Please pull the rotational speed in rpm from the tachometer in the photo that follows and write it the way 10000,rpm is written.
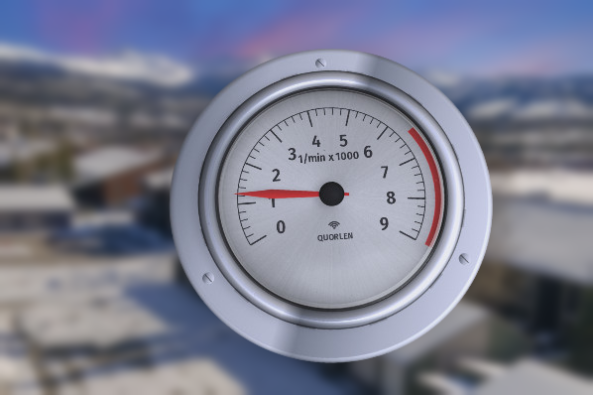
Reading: 1200,rpm
